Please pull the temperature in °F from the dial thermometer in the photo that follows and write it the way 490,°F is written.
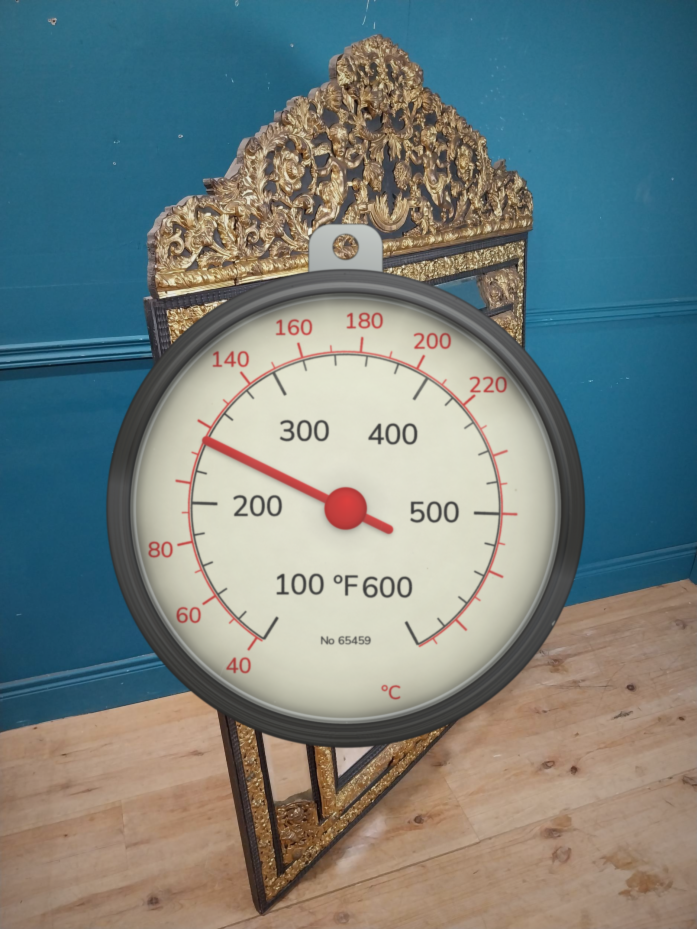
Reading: 240,°F
